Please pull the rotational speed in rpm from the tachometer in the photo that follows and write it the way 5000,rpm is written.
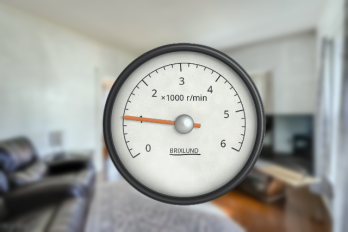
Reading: 1000,rpm
